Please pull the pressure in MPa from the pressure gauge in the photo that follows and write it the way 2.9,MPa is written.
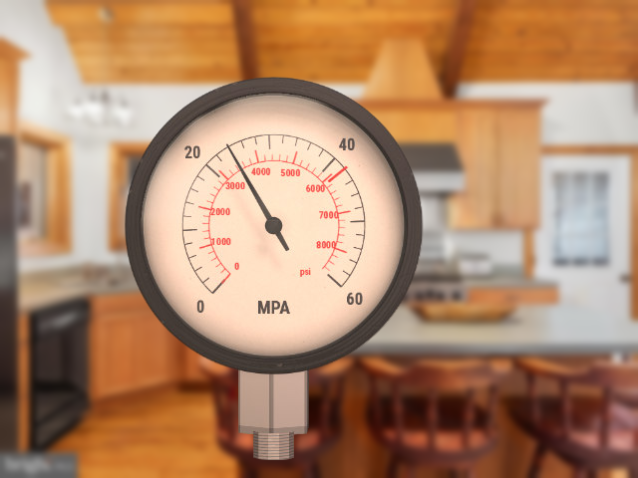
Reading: 24,MPa
